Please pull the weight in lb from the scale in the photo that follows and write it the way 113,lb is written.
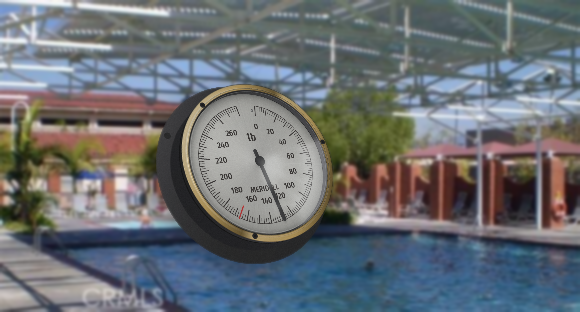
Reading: 130,lb
